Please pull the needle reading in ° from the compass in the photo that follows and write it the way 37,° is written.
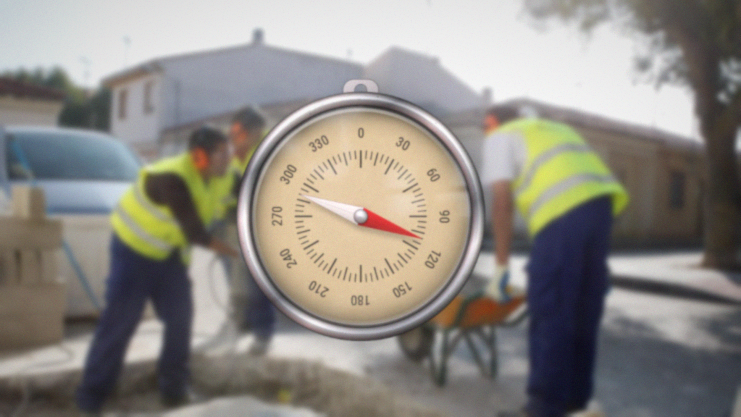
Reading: 110,°
